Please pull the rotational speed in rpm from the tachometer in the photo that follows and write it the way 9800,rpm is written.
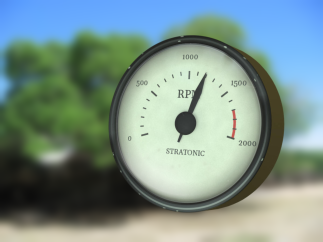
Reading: 1200,rpm
